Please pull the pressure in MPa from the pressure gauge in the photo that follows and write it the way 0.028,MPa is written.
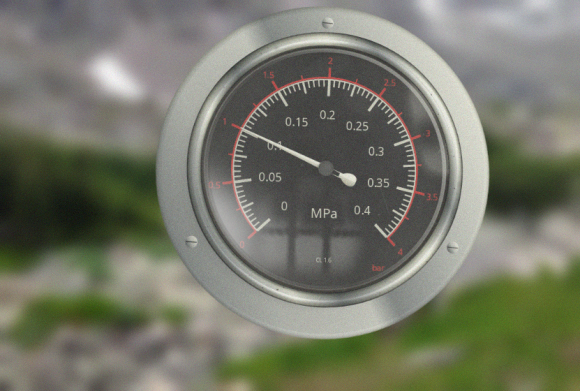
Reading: 0.1,MPa
